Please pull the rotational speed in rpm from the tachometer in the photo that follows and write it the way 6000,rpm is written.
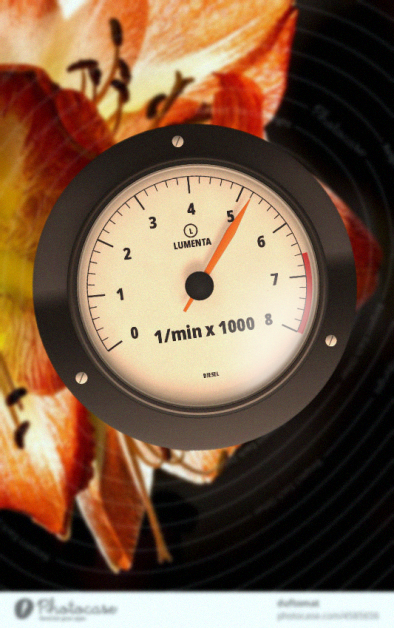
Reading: 5200,rpm
